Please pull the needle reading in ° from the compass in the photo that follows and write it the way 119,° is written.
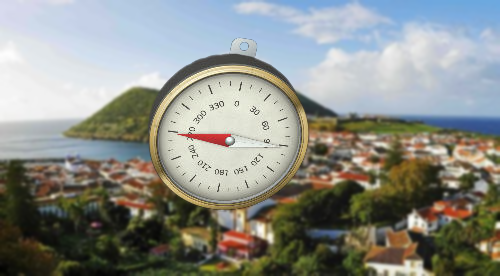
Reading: 270,°
